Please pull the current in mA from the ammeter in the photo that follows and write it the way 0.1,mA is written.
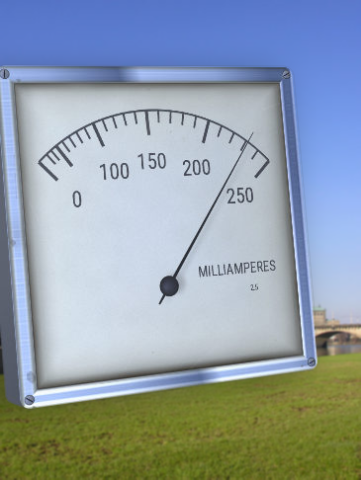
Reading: 230,mA
